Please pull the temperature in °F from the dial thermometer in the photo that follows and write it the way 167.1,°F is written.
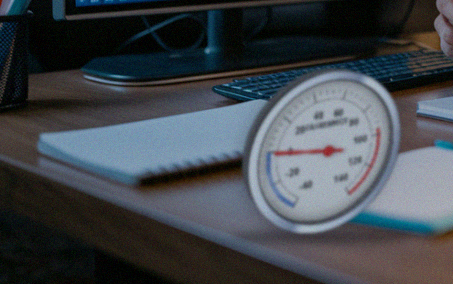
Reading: 0,°F
